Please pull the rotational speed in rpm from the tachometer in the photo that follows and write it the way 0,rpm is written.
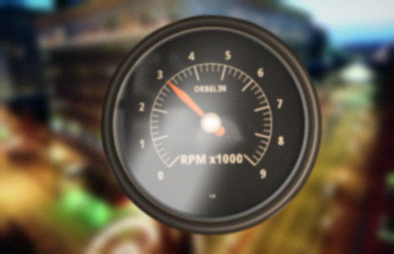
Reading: 3000,rpm
